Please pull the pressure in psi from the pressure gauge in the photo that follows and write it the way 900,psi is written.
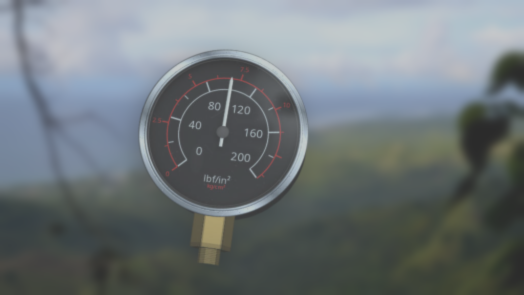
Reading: 100,psi
